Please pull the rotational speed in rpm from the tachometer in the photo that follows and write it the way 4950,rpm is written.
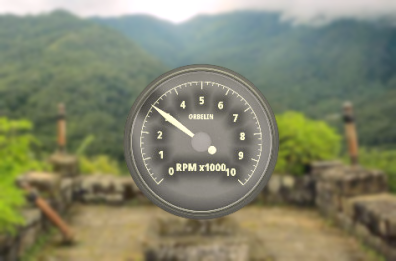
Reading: 3000,rpm
